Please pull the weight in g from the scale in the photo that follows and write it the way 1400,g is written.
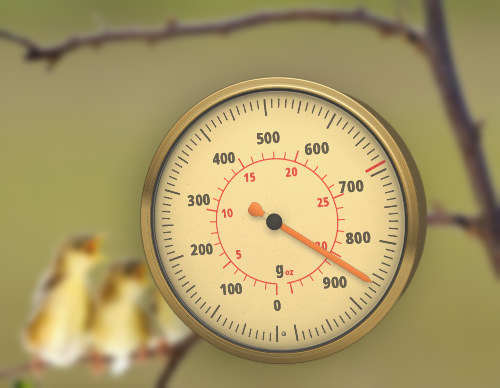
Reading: 860,g
